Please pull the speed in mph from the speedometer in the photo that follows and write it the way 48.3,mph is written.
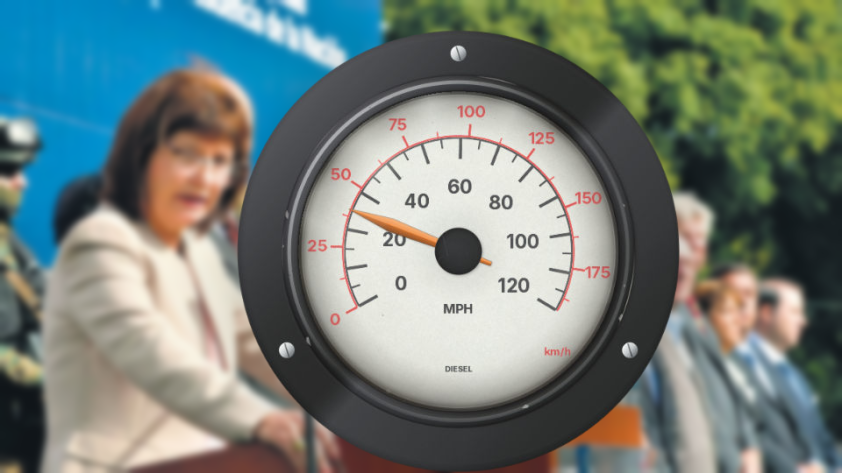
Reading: 25,mph
